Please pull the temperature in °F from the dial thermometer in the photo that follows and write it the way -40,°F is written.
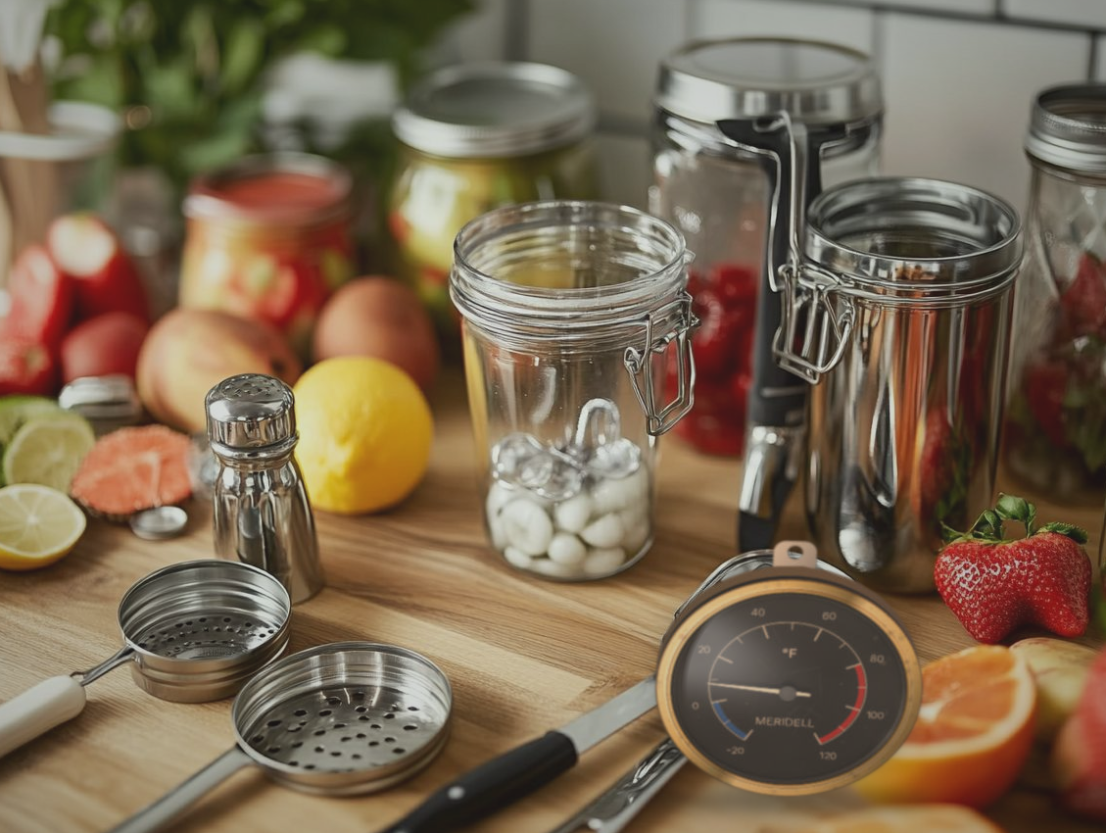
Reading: 10,°F
